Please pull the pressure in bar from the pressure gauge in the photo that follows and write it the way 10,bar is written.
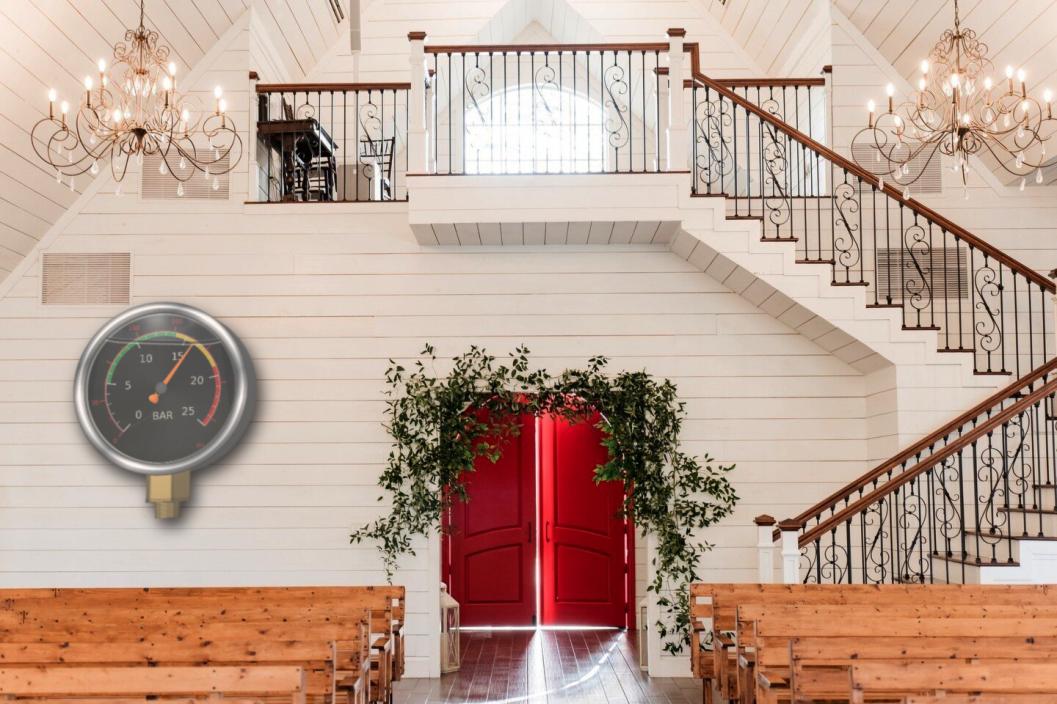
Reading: 16,bar
